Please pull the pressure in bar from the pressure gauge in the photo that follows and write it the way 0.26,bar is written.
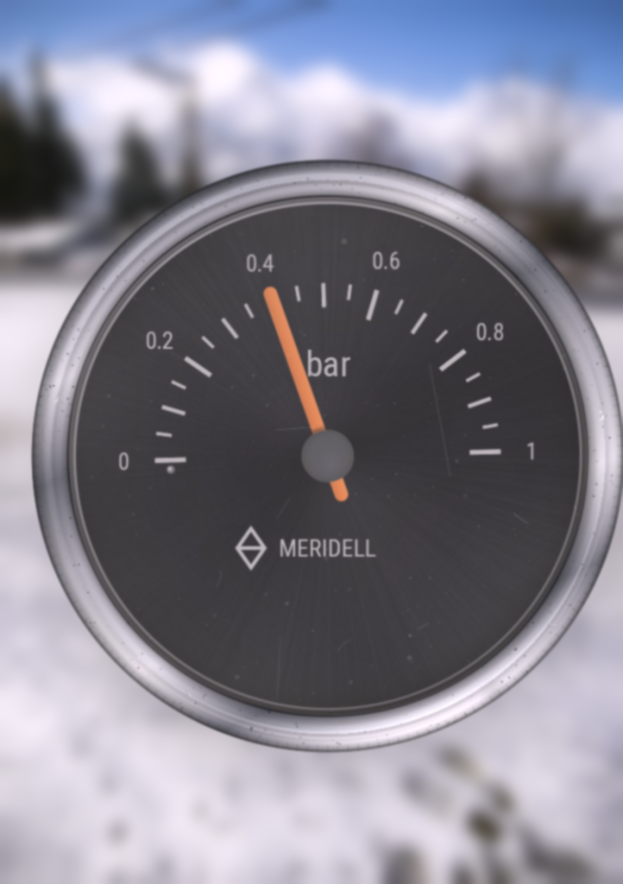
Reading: 0.4,bar
